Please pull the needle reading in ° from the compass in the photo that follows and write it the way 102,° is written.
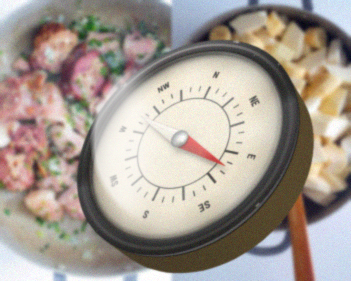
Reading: 105,°
